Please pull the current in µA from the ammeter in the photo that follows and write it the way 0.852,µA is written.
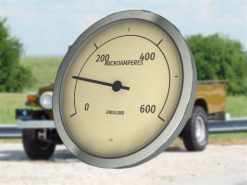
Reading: 100,µA
